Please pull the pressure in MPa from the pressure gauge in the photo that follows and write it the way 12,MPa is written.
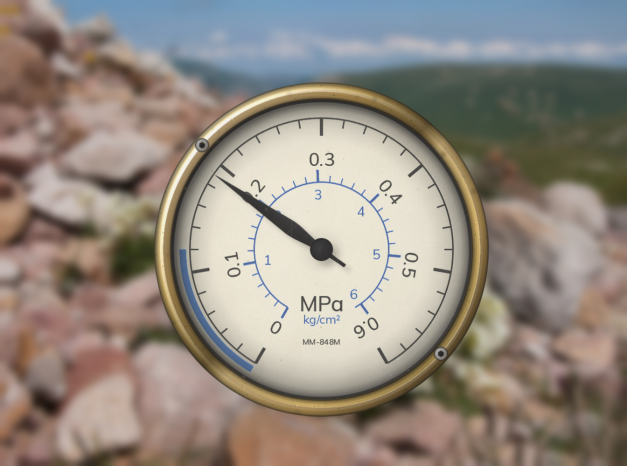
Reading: 0.19,MPa
